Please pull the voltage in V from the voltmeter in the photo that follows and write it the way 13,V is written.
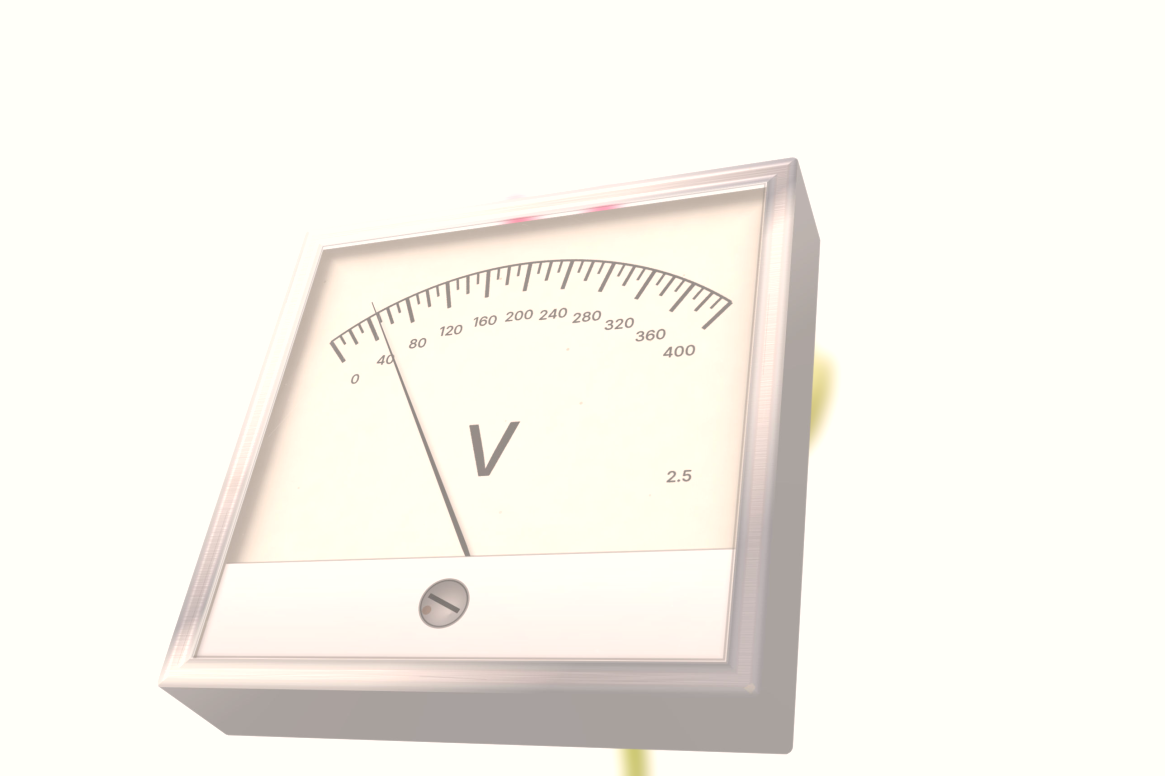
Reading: 50,V
